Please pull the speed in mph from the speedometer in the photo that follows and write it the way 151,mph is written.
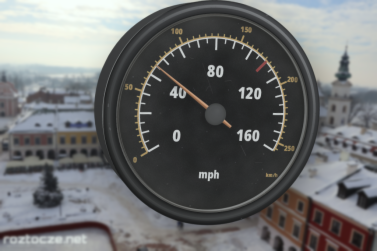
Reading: 45,mph
